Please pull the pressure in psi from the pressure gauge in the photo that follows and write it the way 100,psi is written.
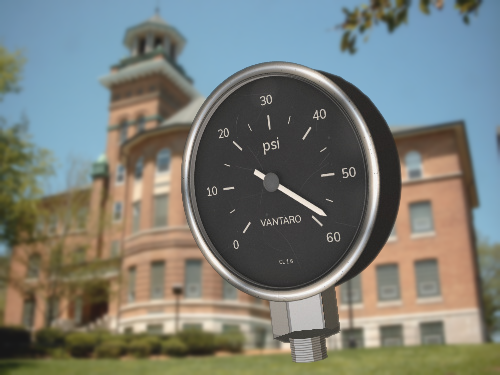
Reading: 57.5,psi
